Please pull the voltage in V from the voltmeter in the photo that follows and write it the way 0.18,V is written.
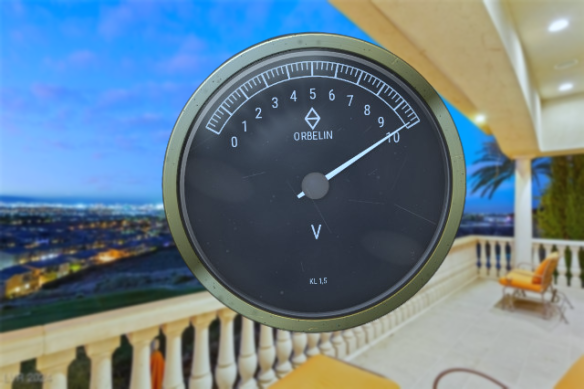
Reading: 9.8,V
